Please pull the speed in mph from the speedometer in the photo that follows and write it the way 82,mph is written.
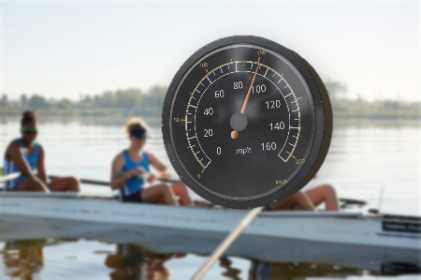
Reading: 95,mph
